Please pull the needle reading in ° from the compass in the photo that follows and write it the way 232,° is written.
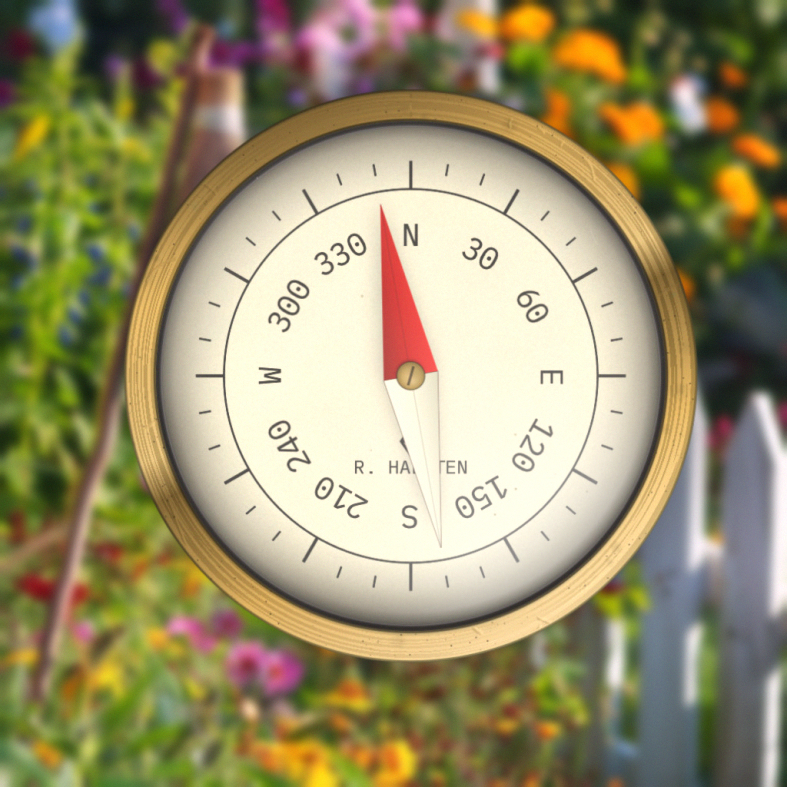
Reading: 350,°
